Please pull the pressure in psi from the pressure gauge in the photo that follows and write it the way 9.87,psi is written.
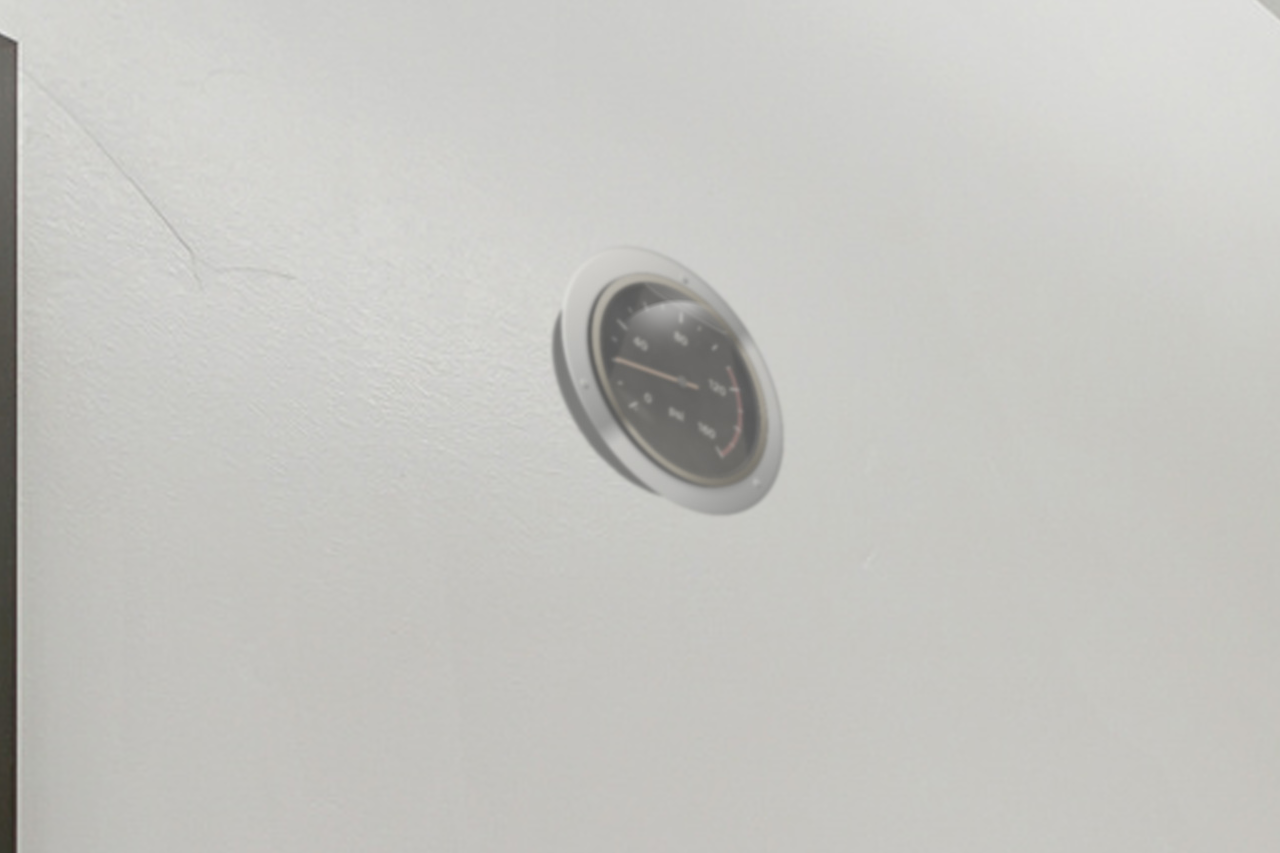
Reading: 20,psi
